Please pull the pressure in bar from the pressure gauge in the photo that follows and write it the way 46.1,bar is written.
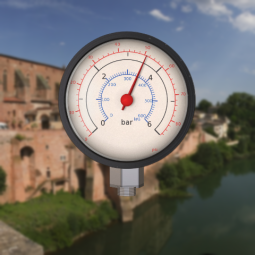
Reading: 3.5,bar
